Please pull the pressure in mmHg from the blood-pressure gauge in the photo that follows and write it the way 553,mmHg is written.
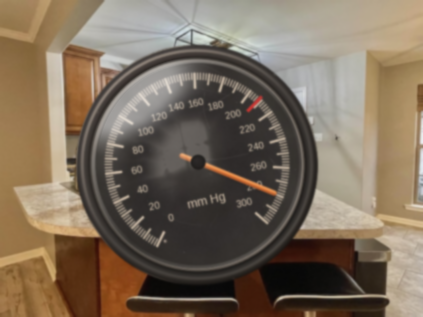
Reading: 280,mmHg
